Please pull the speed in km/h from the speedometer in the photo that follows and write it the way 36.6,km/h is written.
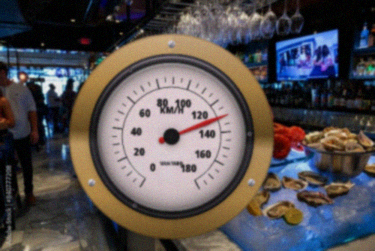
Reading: 130,km/h
